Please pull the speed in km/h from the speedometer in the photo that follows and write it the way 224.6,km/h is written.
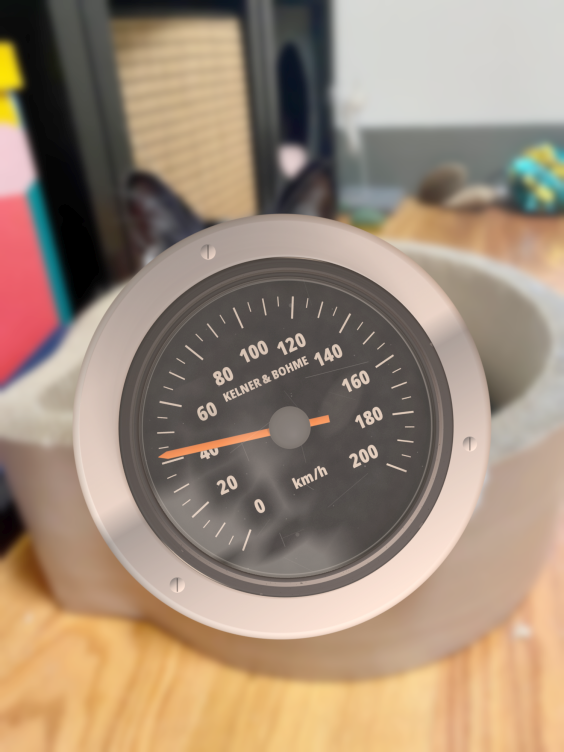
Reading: 42.5,km/h
